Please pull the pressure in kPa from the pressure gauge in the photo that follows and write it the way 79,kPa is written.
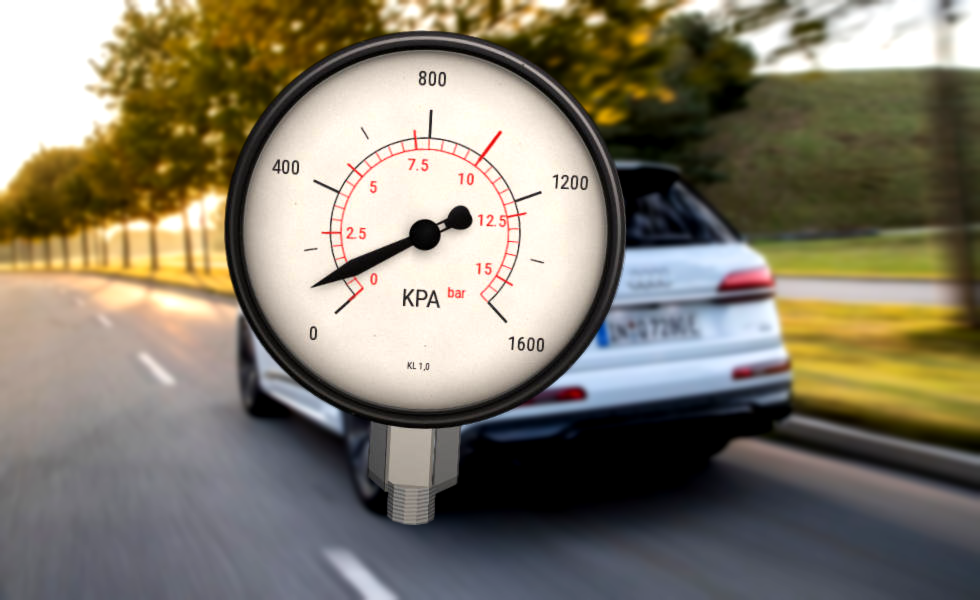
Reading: 100,kPa
